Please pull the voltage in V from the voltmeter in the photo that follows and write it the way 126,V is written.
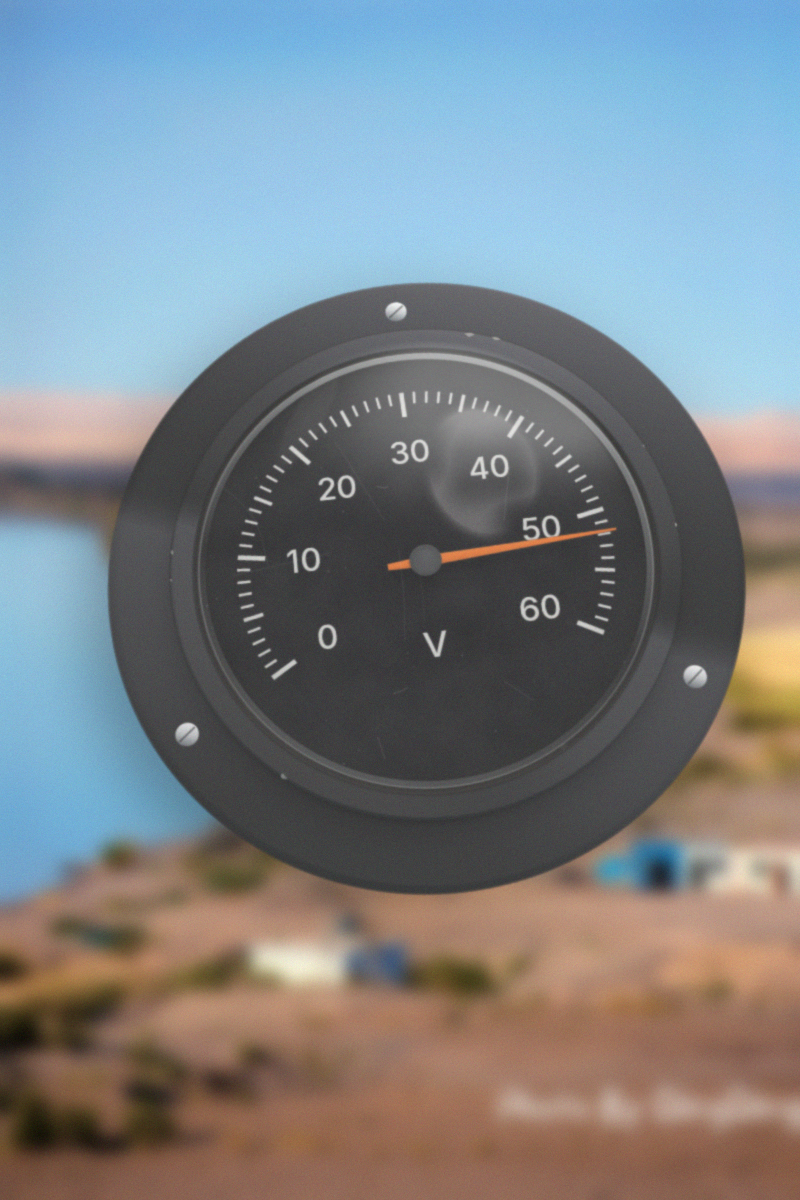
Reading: 52,V
